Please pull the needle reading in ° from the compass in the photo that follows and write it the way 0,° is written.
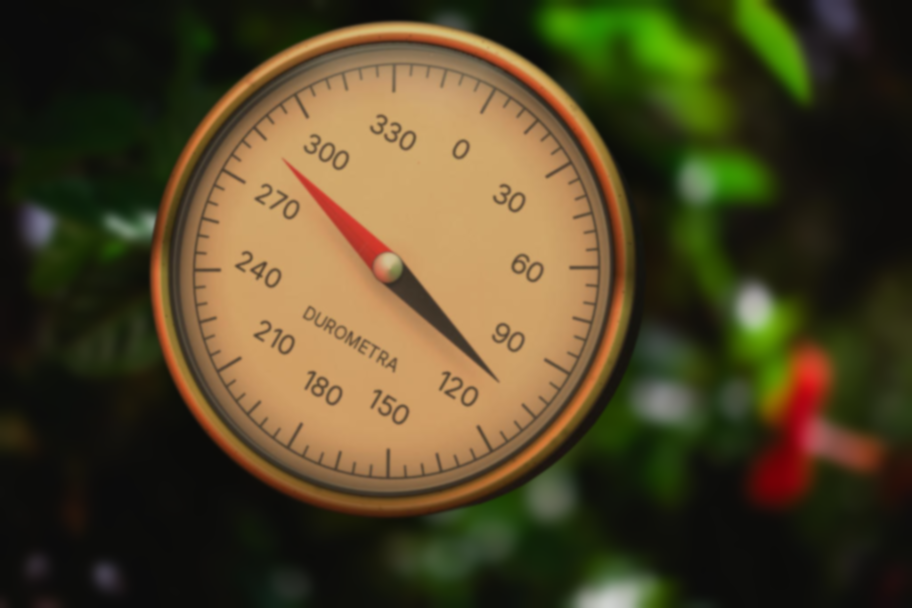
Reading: 285,°
